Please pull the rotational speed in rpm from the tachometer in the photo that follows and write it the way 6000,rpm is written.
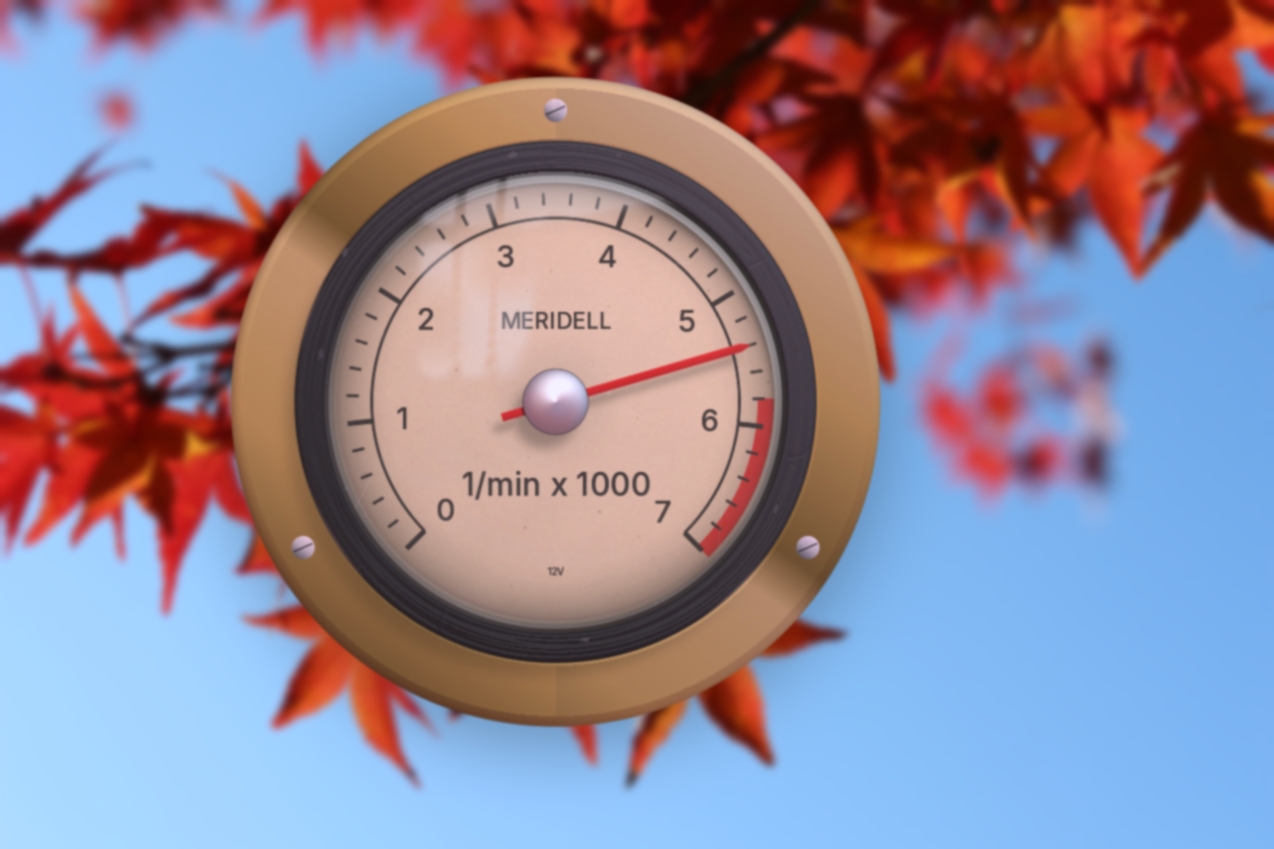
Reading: 5400,rpm
